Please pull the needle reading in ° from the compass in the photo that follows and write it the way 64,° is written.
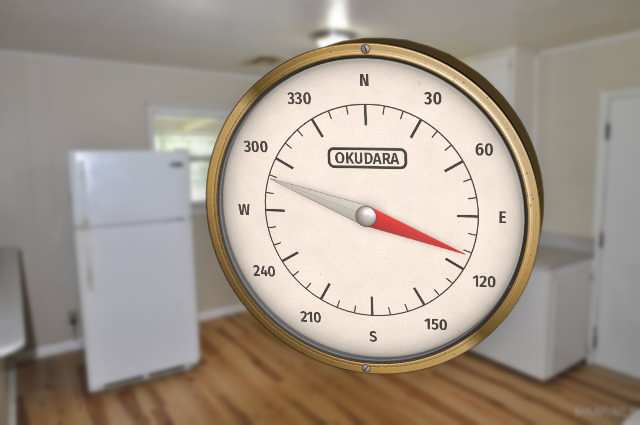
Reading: 110,°
